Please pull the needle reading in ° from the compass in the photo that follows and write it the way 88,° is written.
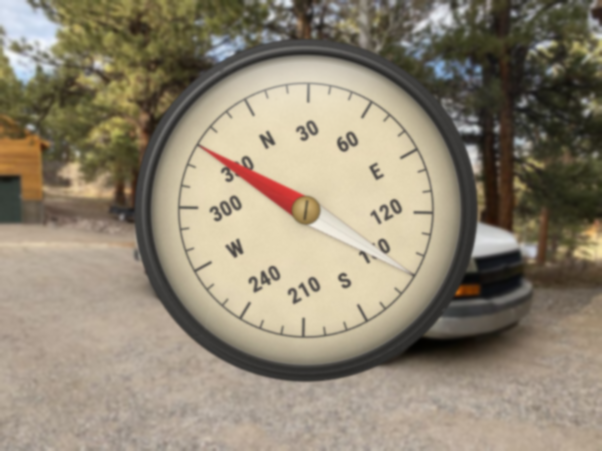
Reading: 330,°
